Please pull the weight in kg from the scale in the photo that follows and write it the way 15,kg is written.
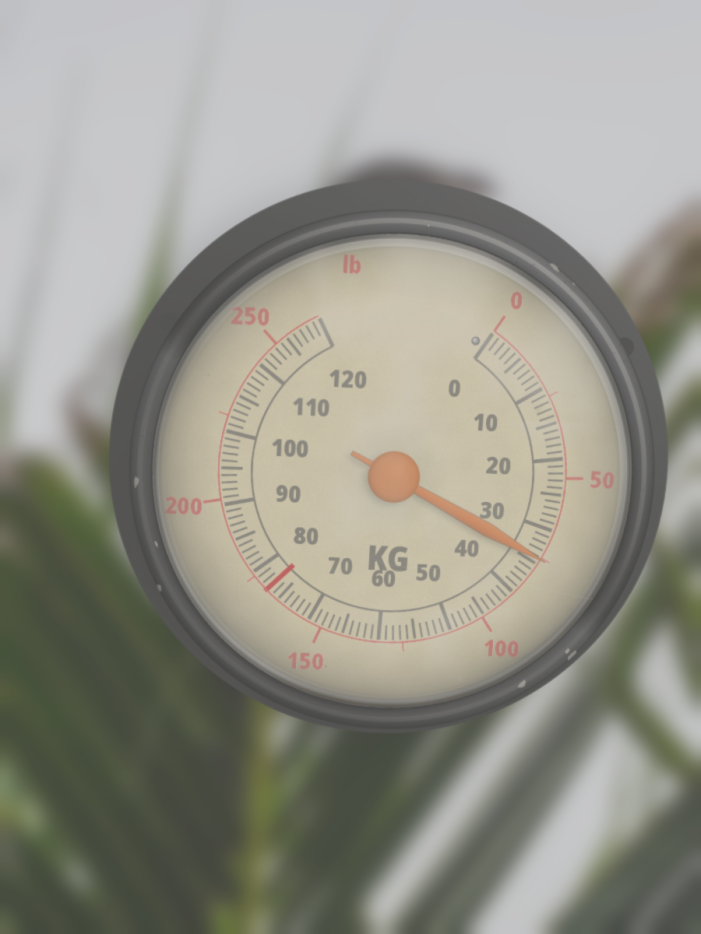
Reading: 34,kg
